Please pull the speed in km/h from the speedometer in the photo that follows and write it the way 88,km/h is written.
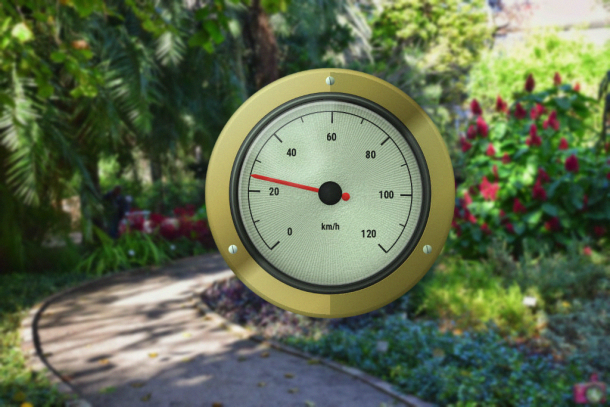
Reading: 25,km/h
